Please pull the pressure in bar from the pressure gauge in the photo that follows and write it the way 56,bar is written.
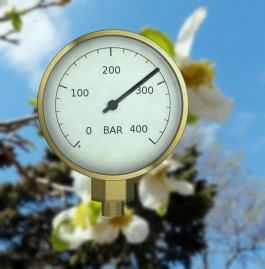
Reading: 280,bar
